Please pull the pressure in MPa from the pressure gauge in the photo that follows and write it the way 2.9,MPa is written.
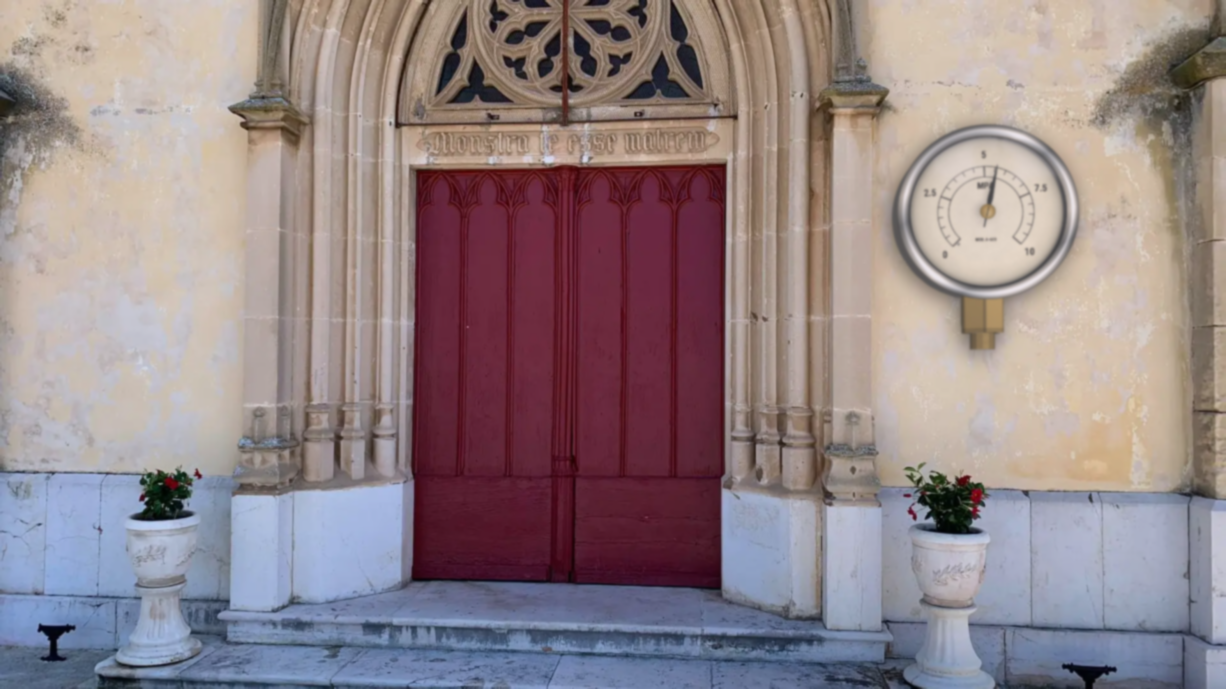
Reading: 5.5,MPa
